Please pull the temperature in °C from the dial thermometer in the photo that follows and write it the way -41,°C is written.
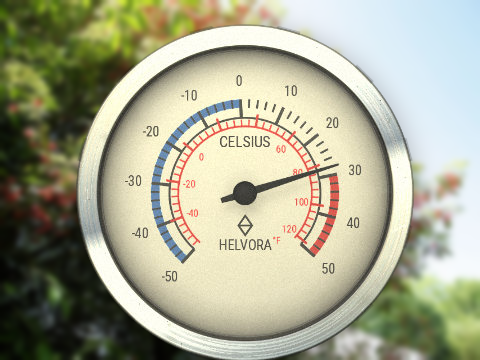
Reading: 28,°C
